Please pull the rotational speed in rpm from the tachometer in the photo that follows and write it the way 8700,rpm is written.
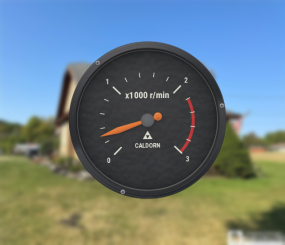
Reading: 300,rpm
